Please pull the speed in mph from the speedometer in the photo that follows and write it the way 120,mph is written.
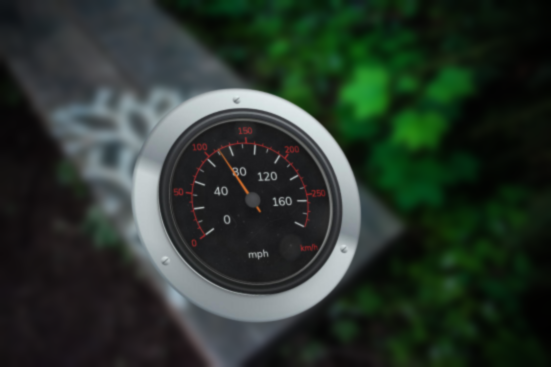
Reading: 70,mph
